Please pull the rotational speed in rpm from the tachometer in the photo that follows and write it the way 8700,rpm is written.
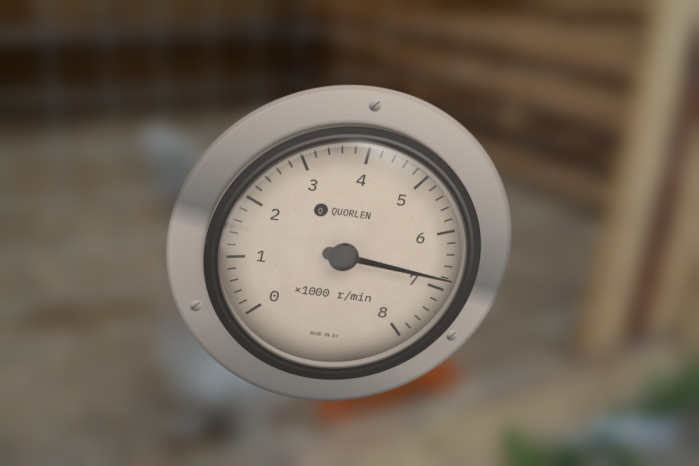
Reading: 6800,rpm
